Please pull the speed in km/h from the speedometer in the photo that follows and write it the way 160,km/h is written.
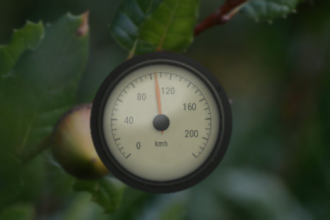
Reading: 105,km/h
